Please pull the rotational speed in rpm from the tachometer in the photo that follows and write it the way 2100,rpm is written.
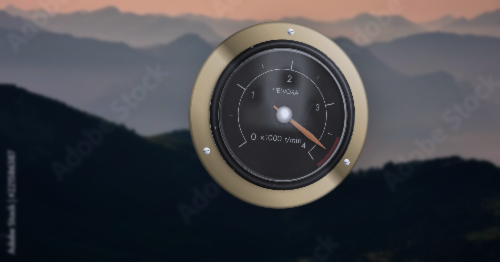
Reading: 3750,rpm
